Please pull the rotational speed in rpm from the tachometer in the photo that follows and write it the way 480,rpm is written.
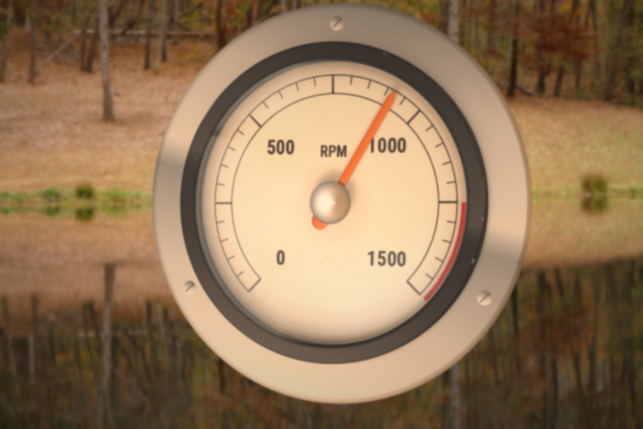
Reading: 925,rpm
